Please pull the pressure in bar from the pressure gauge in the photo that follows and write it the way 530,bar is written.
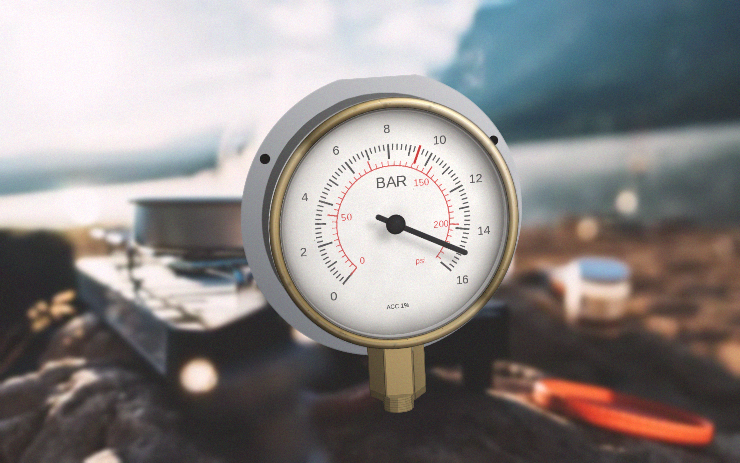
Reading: 15,bar
